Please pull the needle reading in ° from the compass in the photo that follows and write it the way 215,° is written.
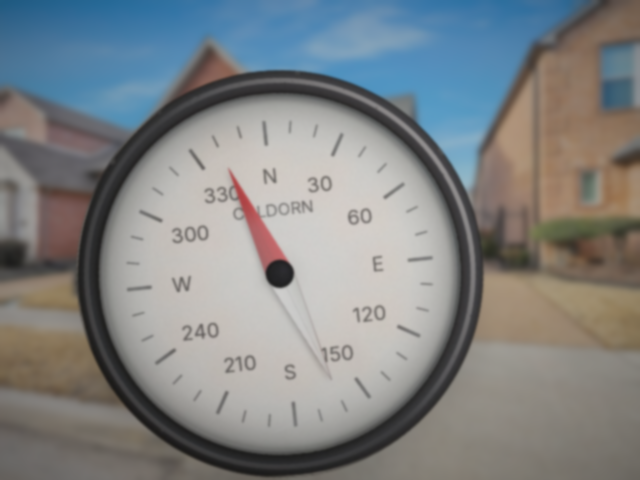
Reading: 340,°
